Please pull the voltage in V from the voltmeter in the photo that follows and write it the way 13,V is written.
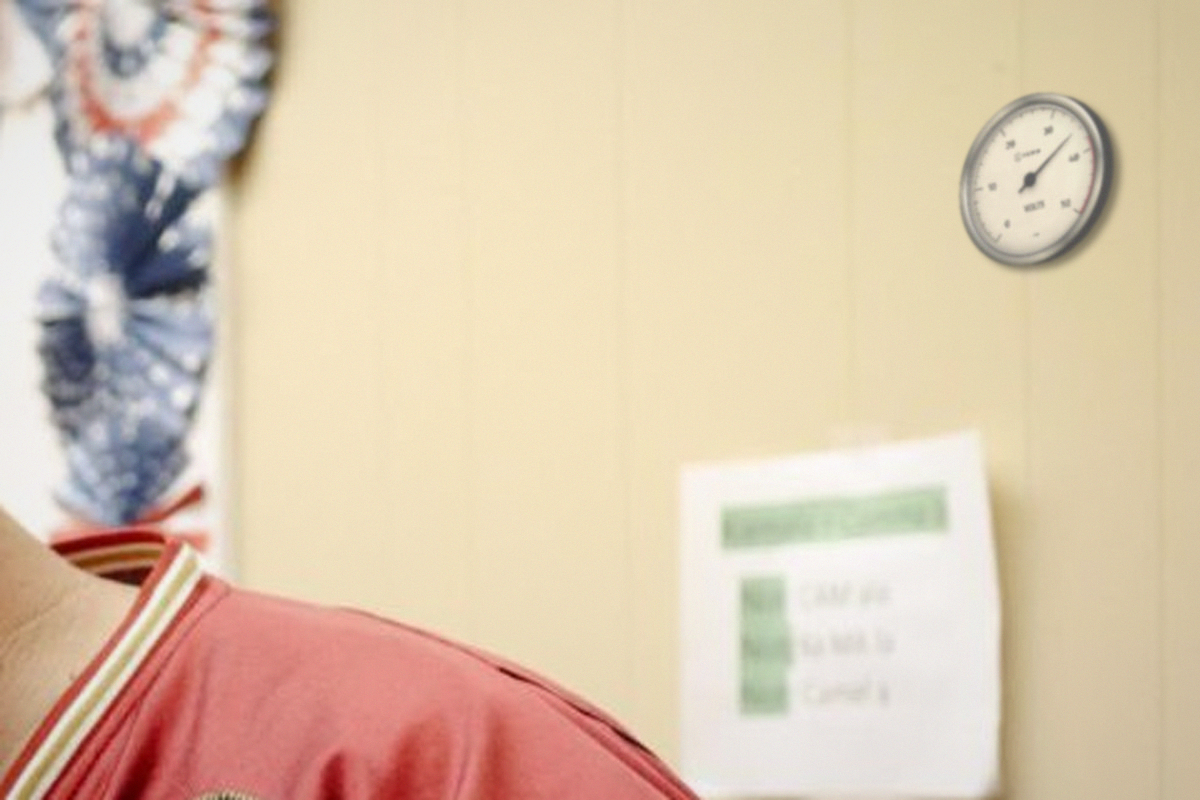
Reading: 36,V
